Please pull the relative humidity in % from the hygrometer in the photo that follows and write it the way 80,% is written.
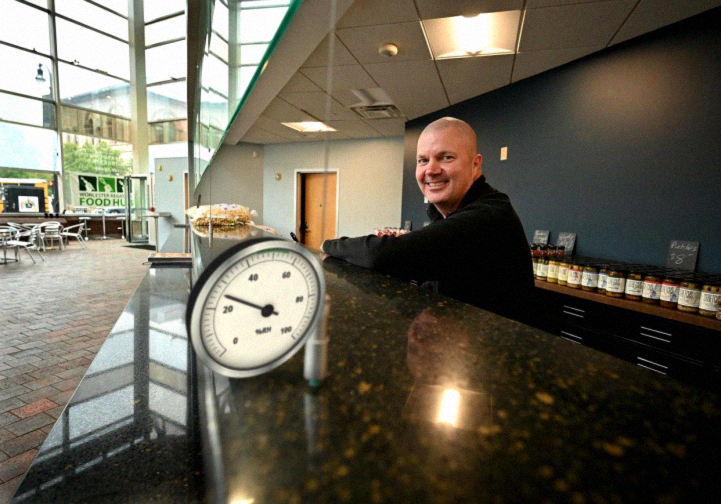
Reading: 26,%
